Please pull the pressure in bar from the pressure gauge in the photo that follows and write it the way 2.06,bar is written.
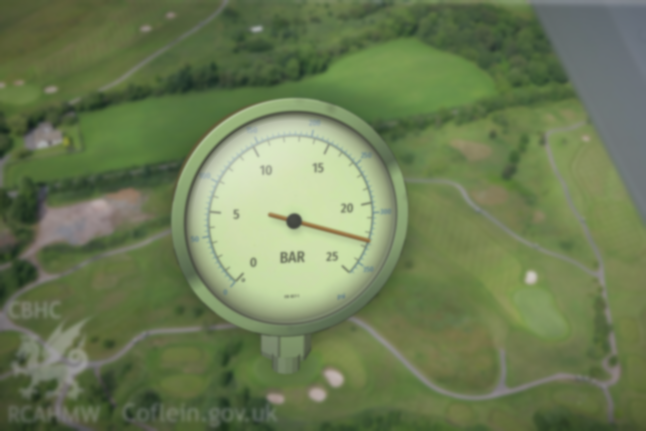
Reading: 22.5,bar
